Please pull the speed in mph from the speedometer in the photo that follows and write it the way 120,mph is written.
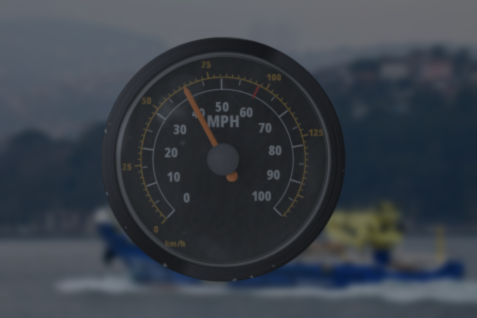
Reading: 40,mph
